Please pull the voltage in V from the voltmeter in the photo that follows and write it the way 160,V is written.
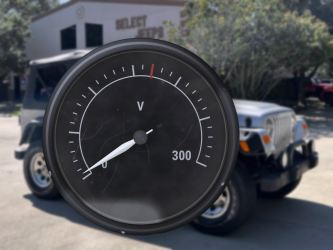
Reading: 5,V
